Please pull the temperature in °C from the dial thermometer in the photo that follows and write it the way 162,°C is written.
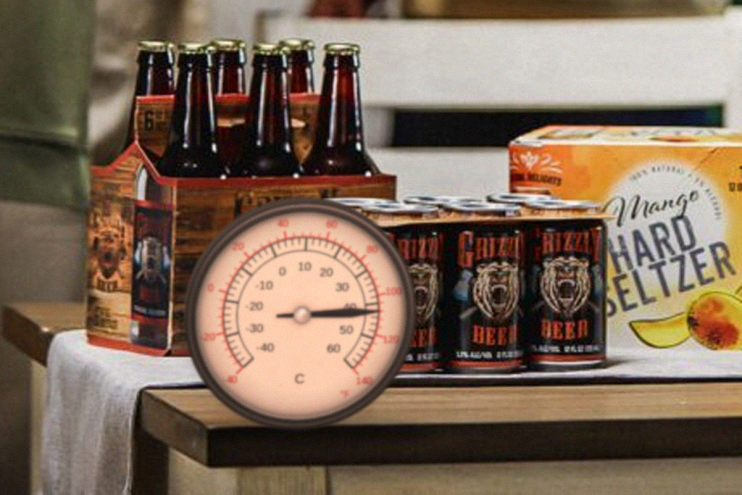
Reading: 42,°C
